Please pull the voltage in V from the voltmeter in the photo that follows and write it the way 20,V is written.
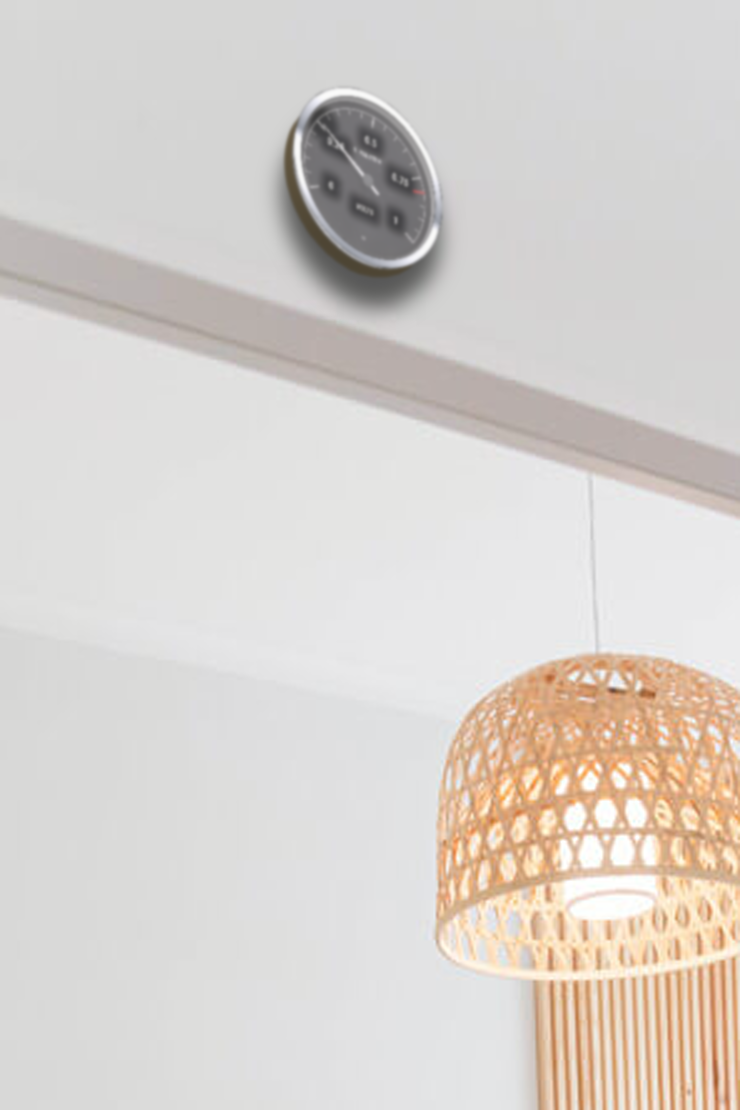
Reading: 0.25,V
